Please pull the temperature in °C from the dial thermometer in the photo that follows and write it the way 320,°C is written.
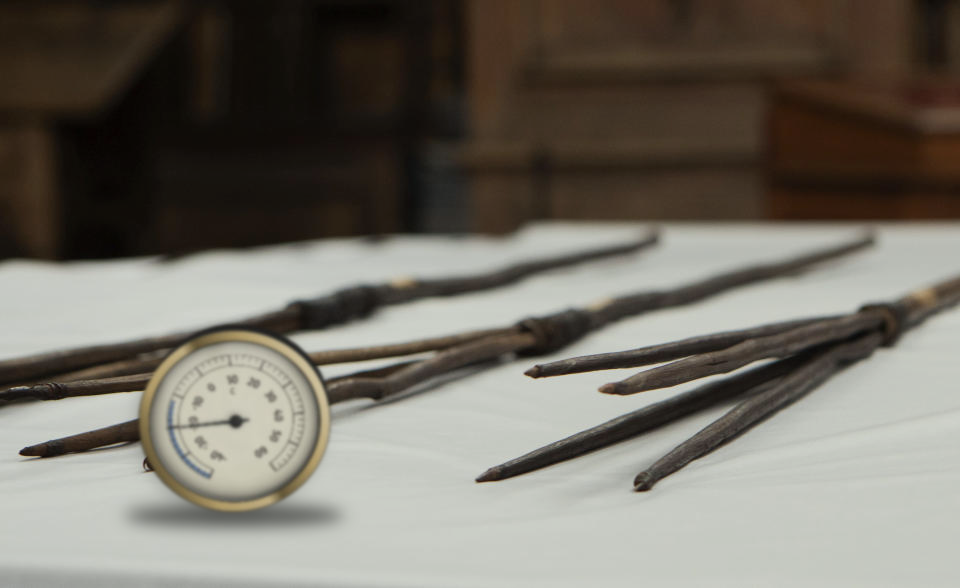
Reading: -20,°C
